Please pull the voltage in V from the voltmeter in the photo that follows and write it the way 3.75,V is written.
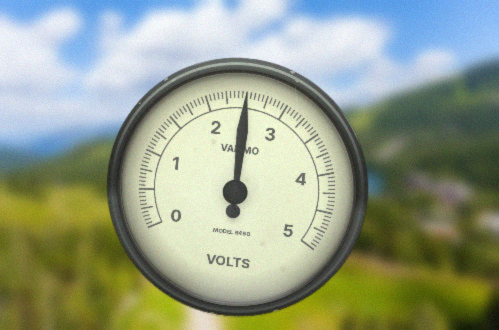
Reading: 2.5,V
